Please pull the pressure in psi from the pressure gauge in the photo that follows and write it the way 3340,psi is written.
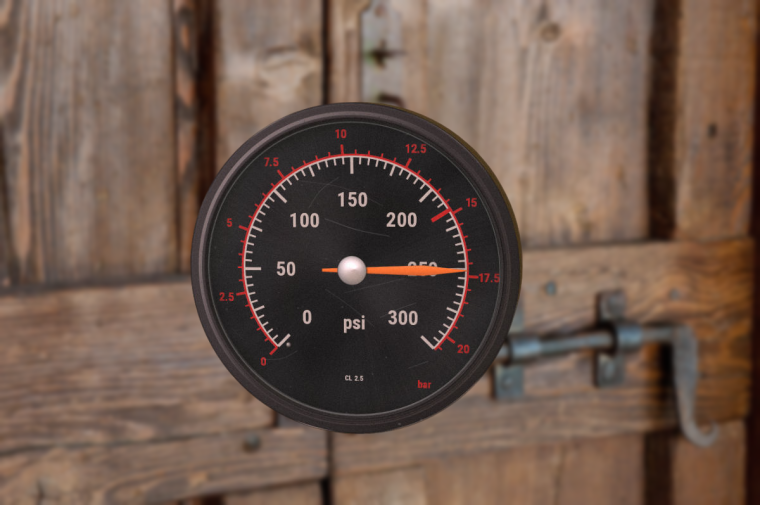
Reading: 250,psi
